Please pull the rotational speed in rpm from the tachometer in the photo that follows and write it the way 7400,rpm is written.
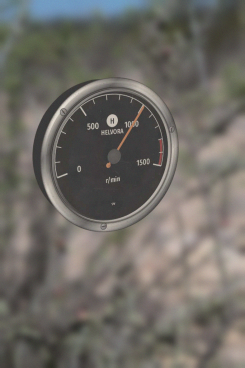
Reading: 1000,rpm
